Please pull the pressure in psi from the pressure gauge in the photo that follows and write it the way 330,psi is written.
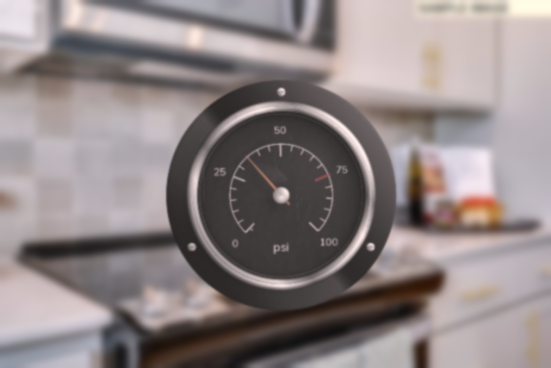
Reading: 35,psi
